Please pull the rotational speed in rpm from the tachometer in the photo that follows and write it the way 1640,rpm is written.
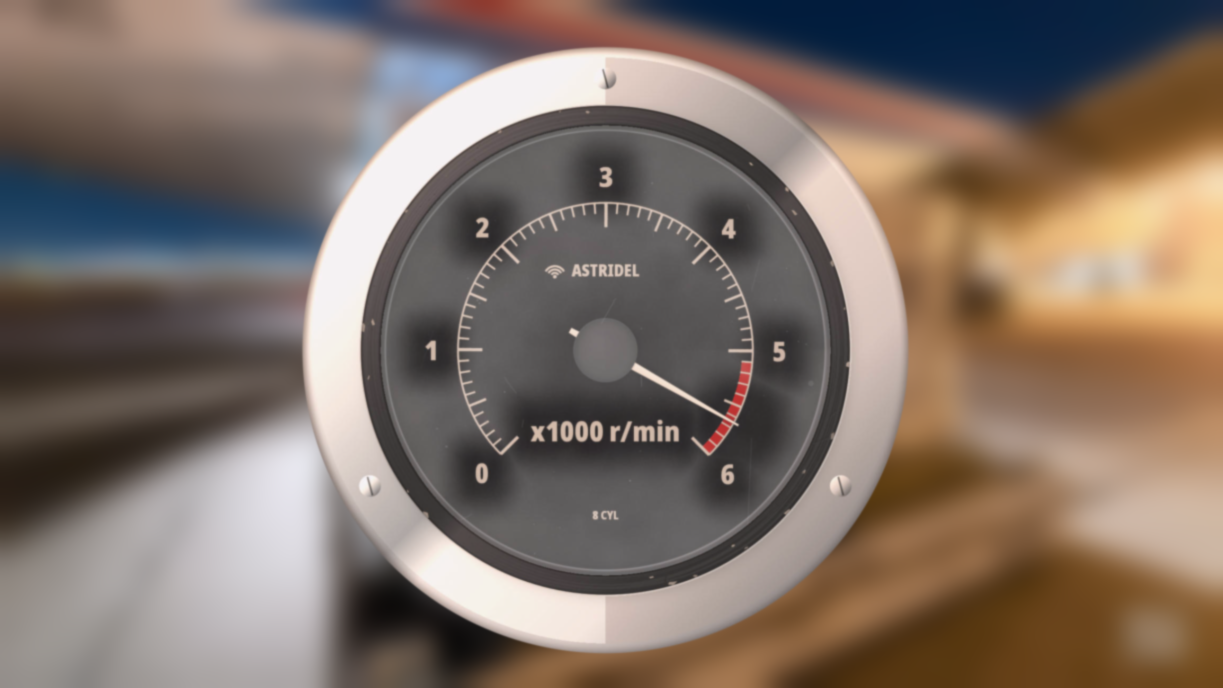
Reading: 5650,rpm
